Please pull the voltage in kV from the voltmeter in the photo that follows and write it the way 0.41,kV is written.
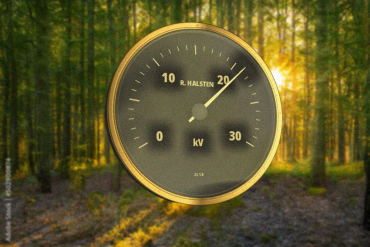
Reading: 21,kV
